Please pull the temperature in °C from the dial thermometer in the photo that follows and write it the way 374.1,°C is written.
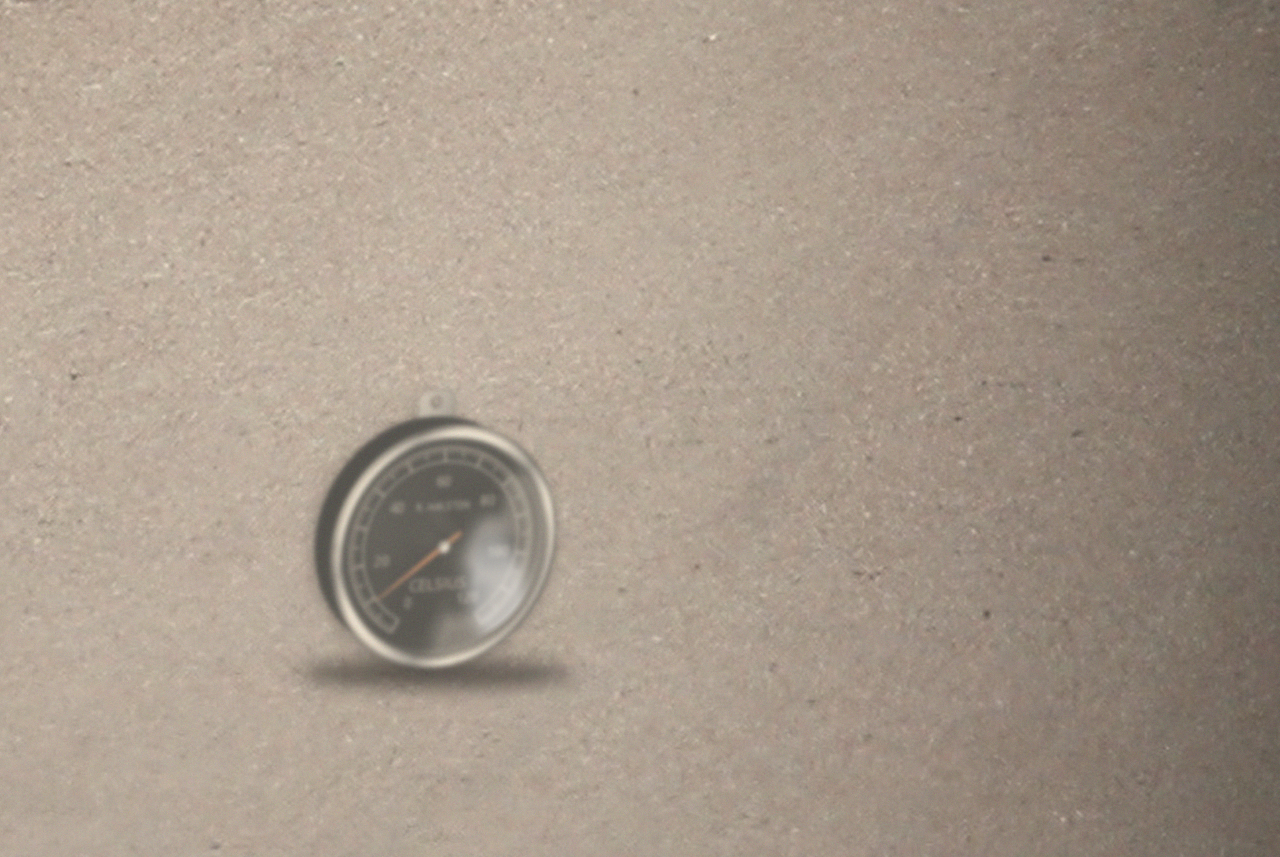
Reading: 10,°C
